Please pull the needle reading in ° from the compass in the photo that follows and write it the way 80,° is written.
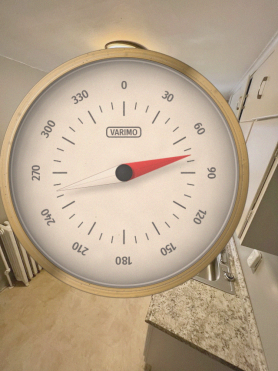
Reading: 75,°
